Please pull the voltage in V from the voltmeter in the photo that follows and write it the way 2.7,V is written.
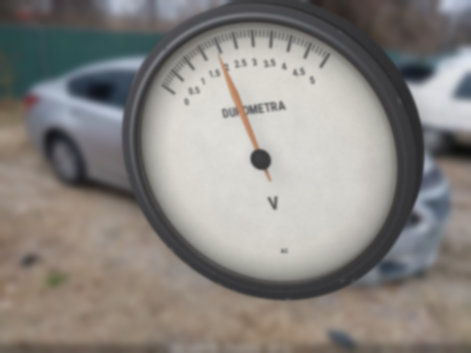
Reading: 2,V
